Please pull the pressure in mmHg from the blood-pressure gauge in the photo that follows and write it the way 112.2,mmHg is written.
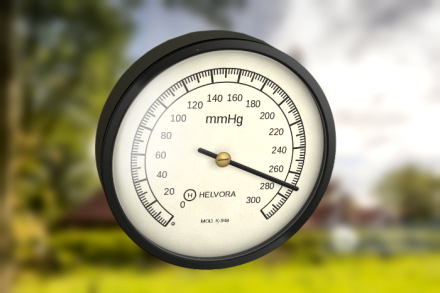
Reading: 270,mmHg
